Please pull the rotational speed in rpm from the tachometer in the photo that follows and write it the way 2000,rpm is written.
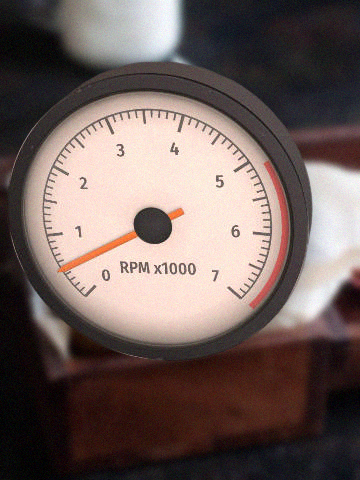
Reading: 500,rpm
